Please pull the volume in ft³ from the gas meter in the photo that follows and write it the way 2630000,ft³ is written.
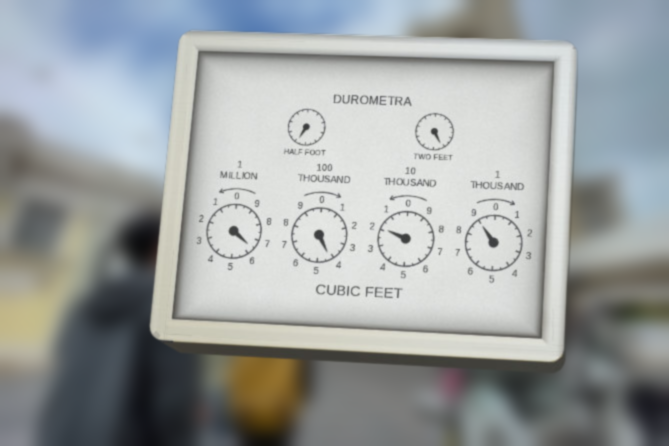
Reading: 641900,ft³
